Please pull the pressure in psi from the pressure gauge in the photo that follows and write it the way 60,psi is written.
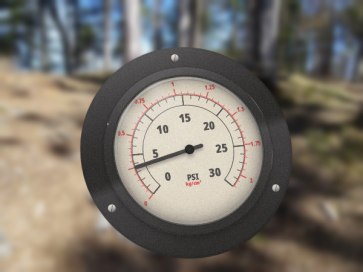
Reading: 3.5,psi
